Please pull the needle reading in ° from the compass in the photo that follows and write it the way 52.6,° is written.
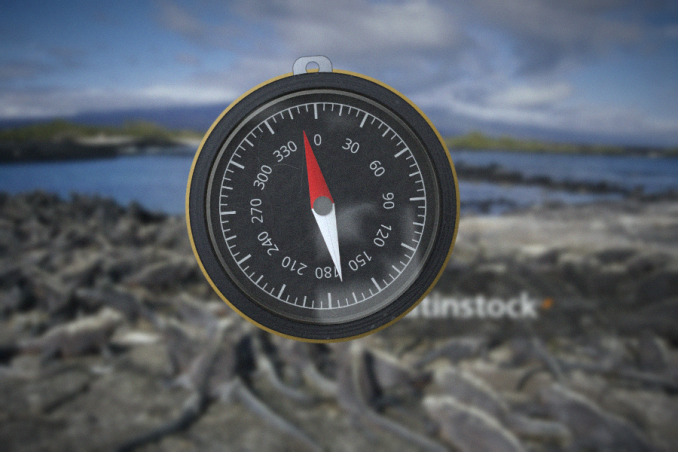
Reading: 350,°
